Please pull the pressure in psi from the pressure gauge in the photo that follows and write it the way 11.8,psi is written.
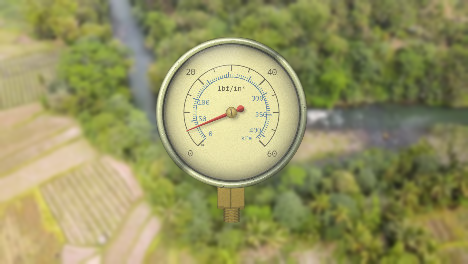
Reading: 5,psi
